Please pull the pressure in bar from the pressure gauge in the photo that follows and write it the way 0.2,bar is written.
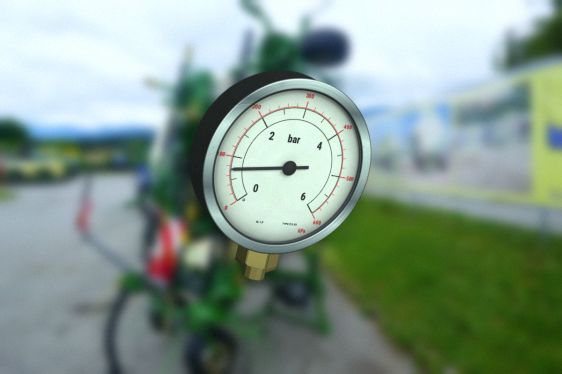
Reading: 0.75,bar
